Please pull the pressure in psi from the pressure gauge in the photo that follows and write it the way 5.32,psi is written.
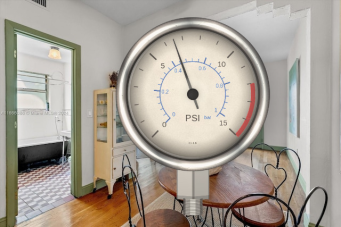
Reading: 6.5,psi
